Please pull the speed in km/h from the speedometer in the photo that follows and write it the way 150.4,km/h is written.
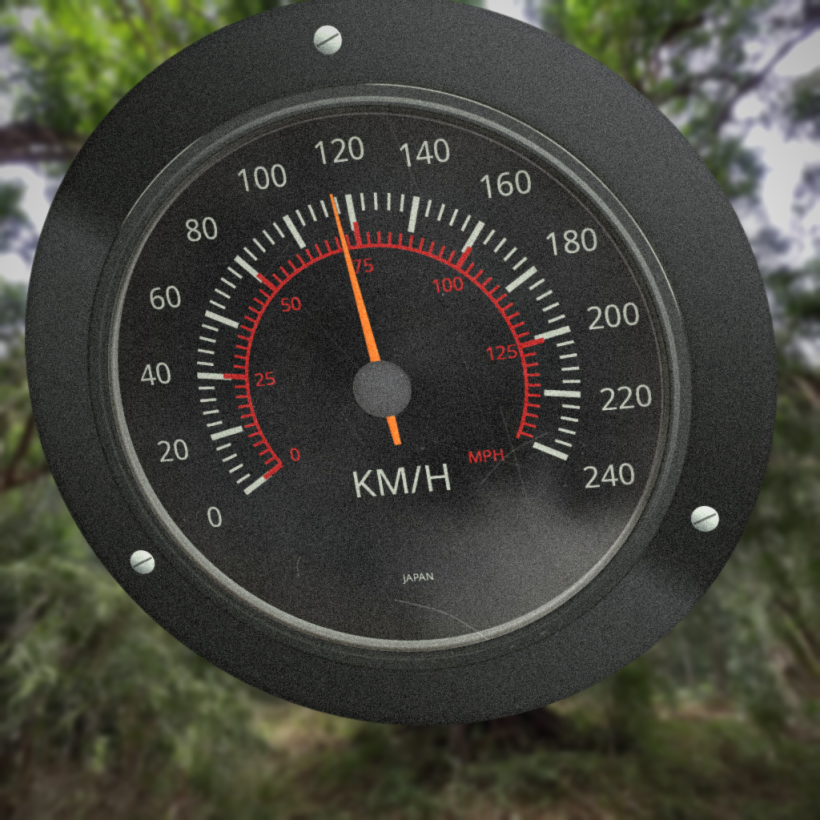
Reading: 116,km/h
